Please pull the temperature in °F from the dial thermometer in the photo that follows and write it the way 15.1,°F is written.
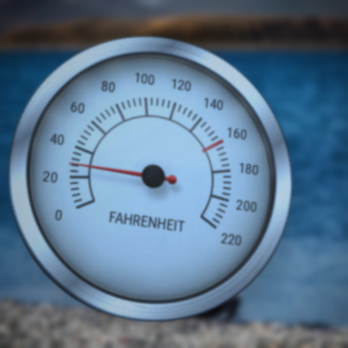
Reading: 28,°F
